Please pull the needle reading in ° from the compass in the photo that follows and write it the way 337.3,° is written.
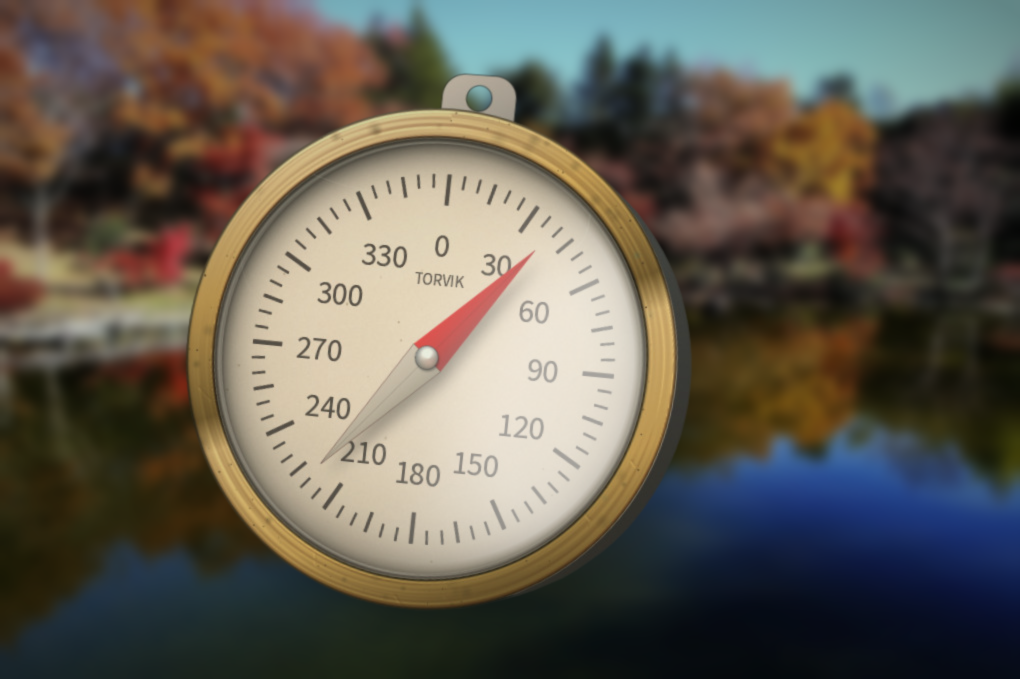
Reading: 40,°
